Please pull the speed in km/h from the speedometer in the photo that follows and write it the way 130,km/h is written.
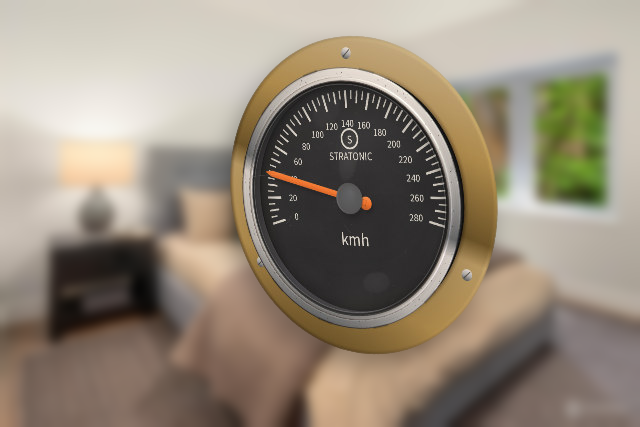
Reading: 40,km/h
